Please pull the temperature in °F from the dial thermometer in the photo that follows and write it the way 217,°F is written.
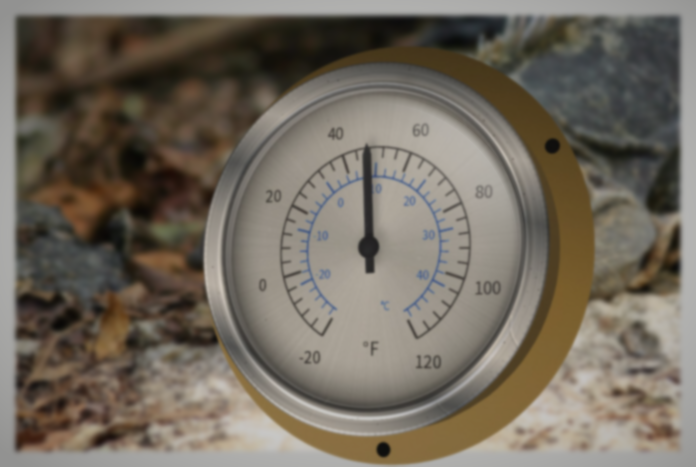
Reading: 48,°F
